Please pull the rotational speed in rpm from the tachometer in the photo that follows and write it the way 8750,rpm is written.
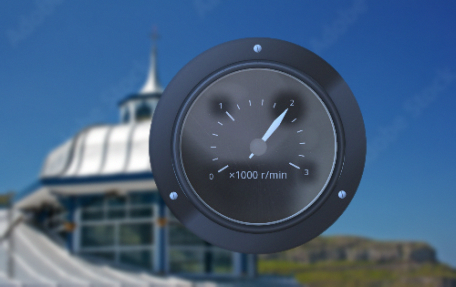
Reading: 2000,rpm
